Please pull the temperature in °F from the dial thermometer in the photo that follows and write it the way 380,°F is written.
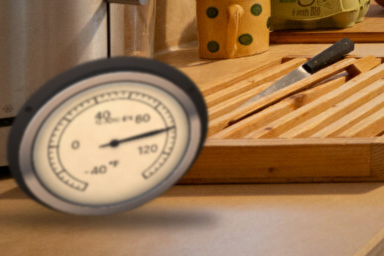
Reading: 100,°F
